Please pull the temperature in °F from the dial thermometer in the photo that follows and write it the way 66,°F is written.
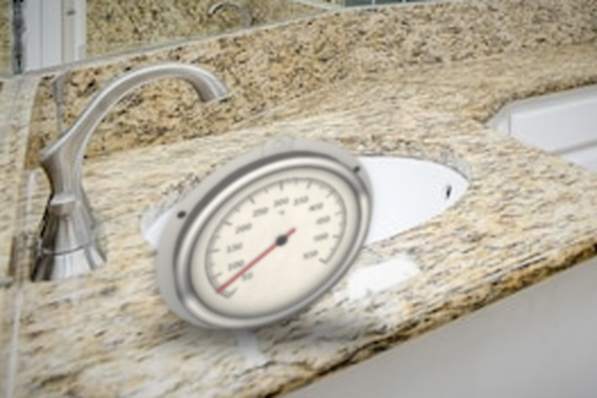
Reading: 75,°F
